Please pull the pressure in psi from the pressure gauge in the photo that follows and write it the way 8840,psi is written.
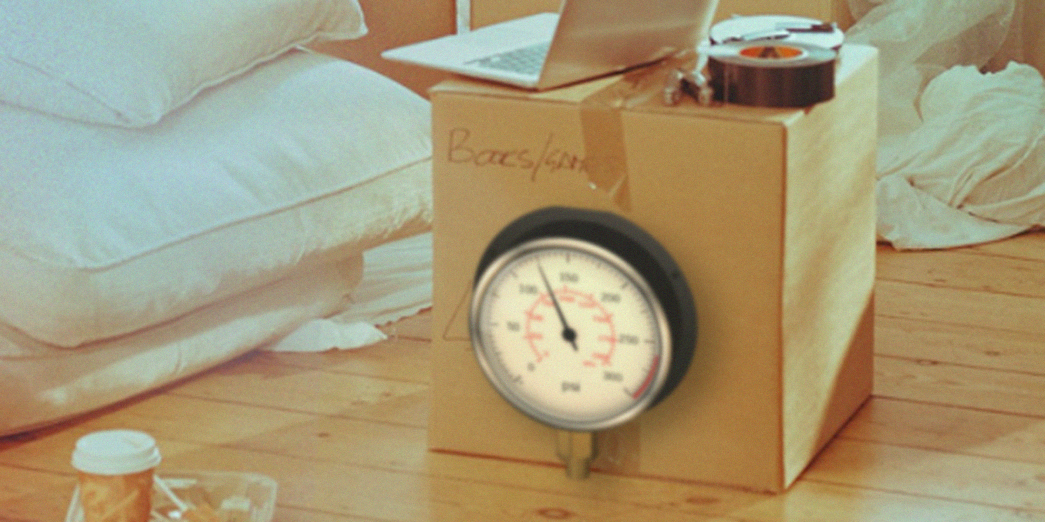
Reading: 125,psi
